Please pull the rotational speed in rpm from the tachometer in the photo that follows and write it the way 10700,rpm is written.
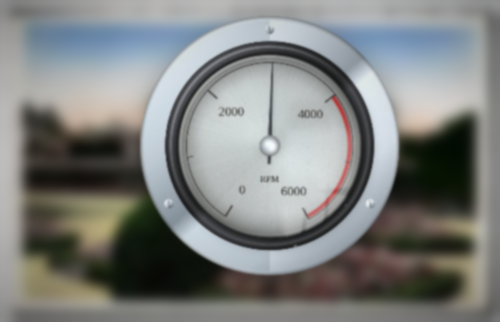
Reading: 3000,rpm
